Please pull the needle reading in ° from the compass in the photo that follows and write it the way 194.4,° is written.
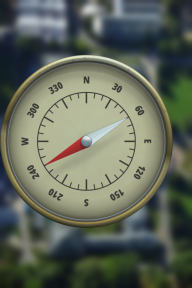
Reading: 240,°
